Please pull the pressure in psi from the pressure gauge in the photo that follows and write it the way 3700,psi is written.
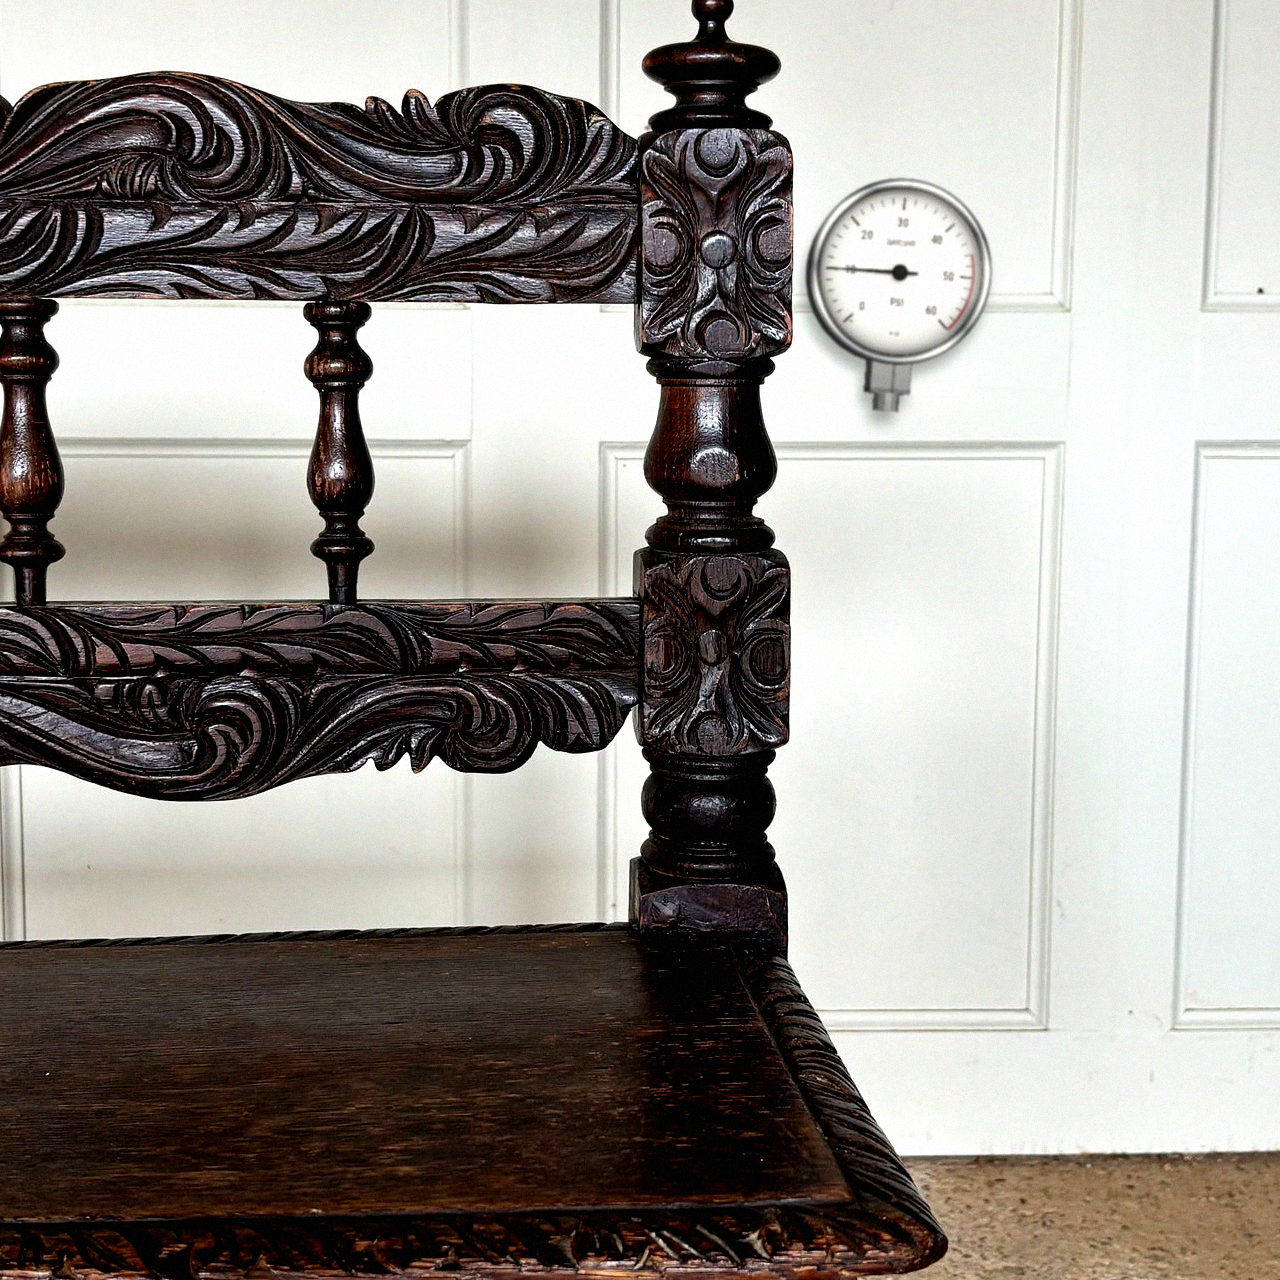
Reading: 10,psi
